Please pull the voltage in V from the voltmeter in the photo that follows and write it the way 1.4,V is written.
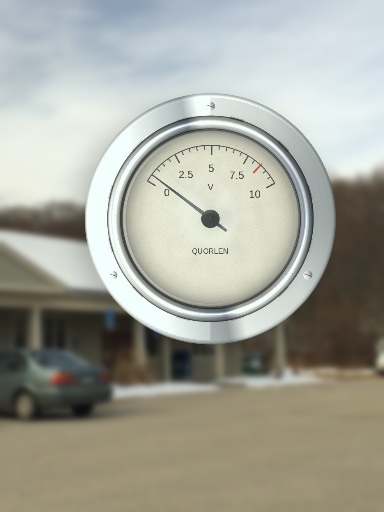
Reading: 0.5,V
